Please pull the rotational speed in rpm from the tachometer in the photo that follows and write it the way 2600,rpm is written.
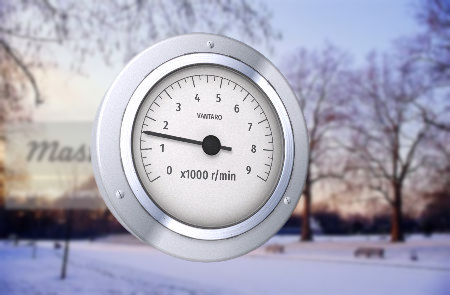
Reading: 1500,rpm
